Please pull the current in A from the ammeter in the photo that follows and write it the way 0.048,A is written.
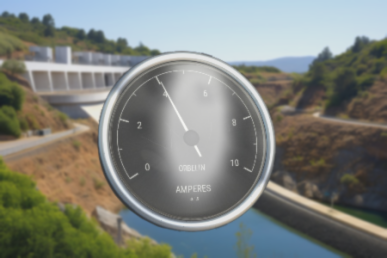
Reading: 4,A
